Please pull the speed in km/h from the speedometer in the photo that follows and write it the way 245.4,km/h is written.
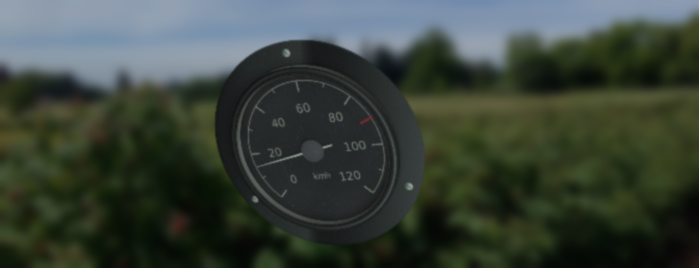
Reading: 15,km/h
